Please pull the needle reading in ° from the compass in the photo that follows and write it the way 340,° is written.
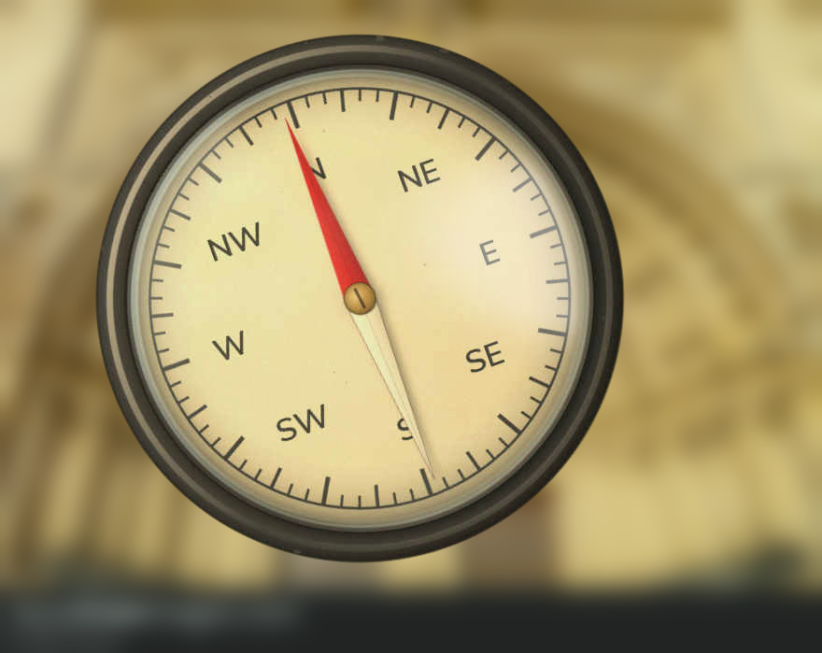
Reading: 357.5,°
